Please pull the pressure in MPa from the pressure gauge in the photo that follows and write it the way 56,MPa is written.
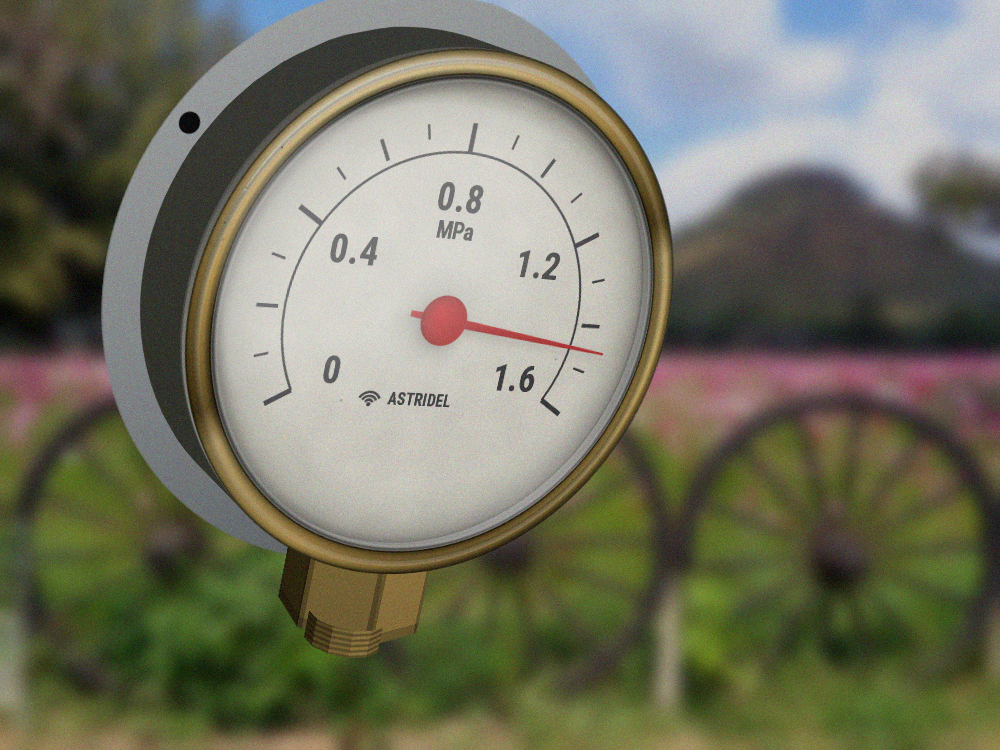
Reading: 1.45,MPa
